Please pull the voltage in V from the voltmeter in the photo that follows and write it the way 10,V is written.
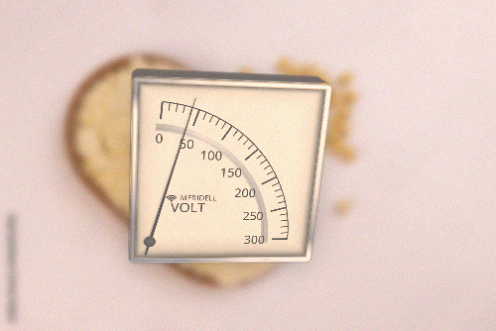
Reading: 40,V
